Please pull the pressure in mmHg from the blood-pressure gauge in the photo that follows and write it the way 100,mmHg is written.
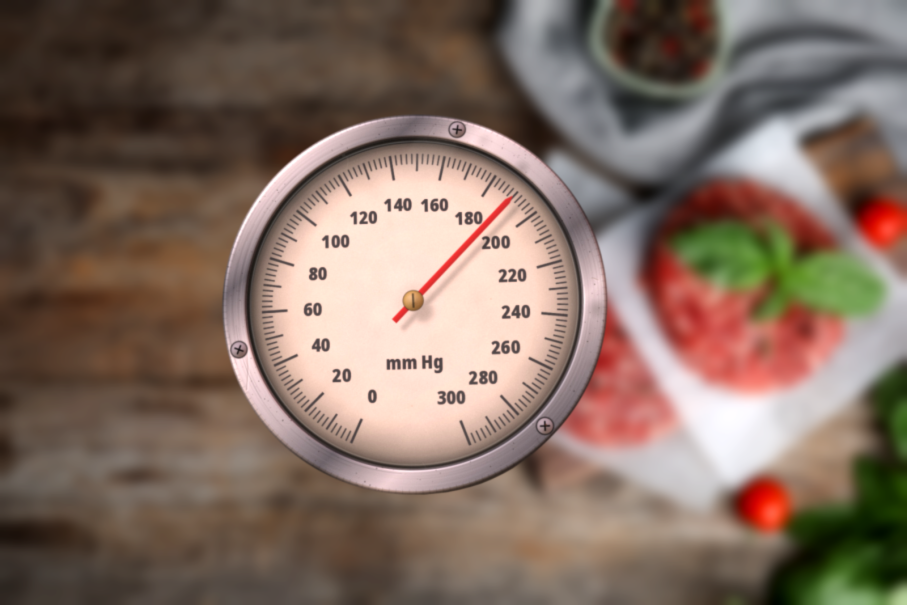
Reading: 190,mmHg
